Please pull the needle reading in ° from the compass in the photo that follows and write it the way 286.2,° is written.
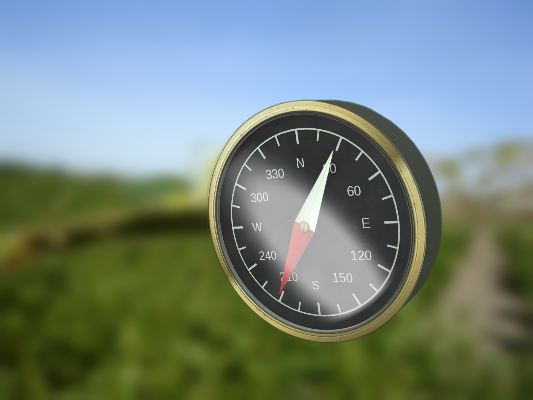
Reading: 210,°
